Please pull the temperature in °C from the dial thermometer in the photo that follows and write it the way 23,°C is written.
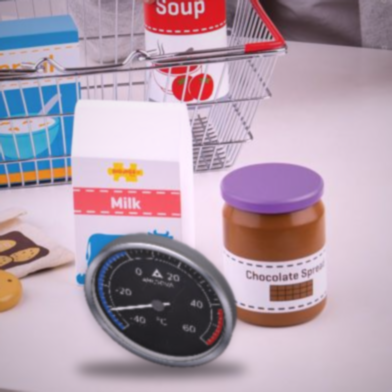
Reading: -30,°C
